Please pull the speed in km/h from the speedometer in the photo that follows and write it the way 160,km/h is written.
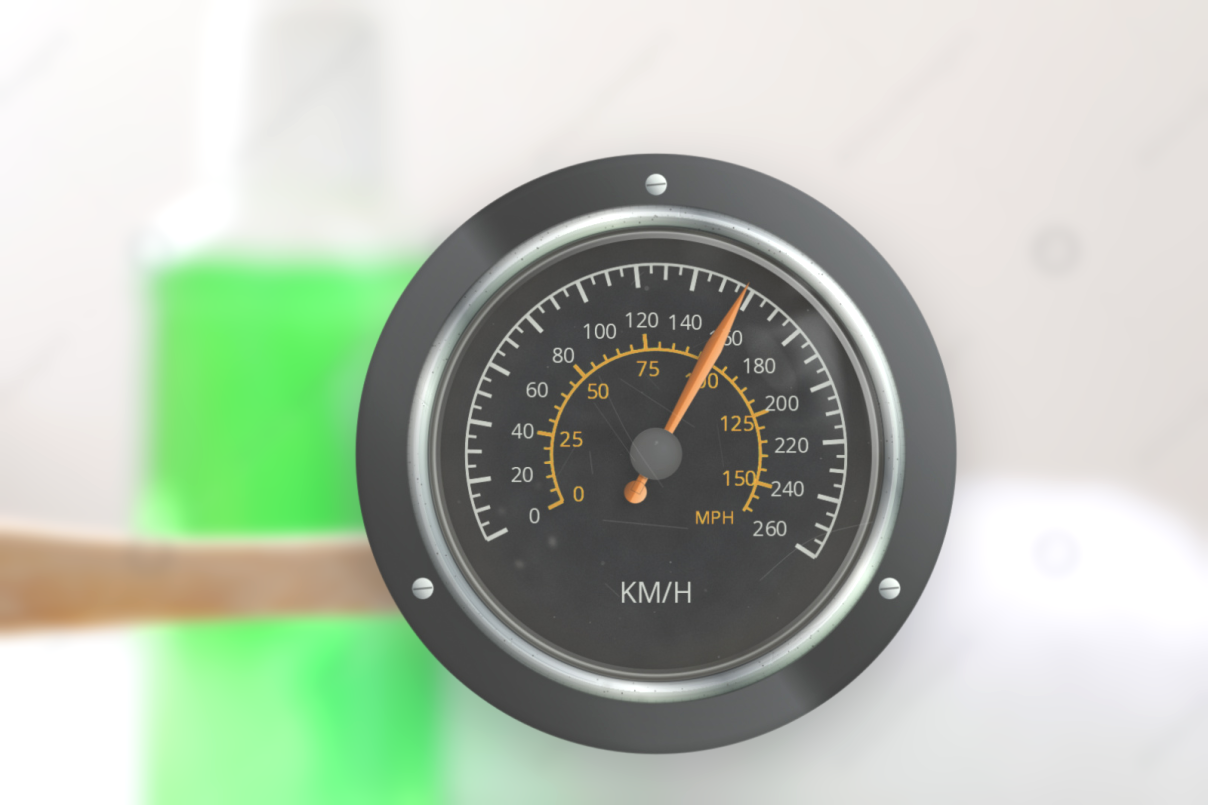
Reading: 157.5,km/h
